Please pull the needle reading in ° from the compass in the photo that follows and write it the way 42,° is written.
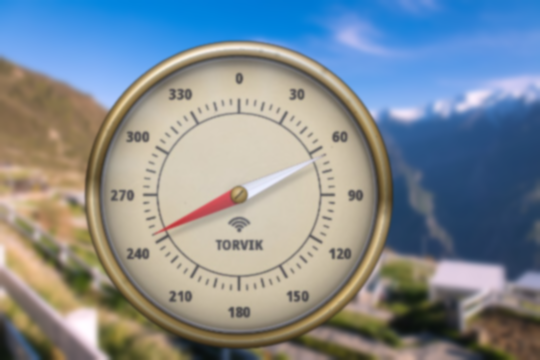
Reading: 245,°
